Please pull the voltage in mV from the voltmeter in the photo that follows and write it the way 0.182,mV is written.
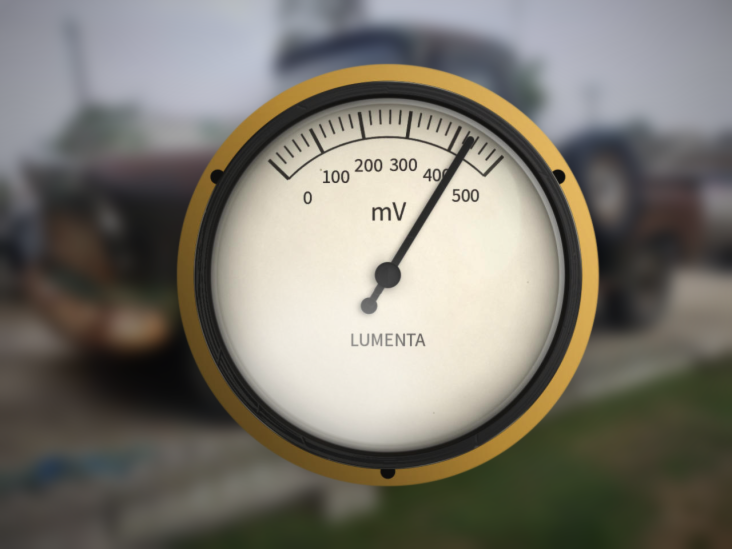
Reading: 430,mV
